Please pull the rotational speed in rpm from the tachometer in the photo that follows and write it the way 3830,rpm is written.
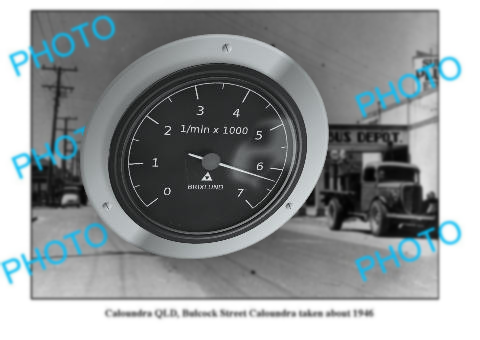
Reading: 6250,rpm
